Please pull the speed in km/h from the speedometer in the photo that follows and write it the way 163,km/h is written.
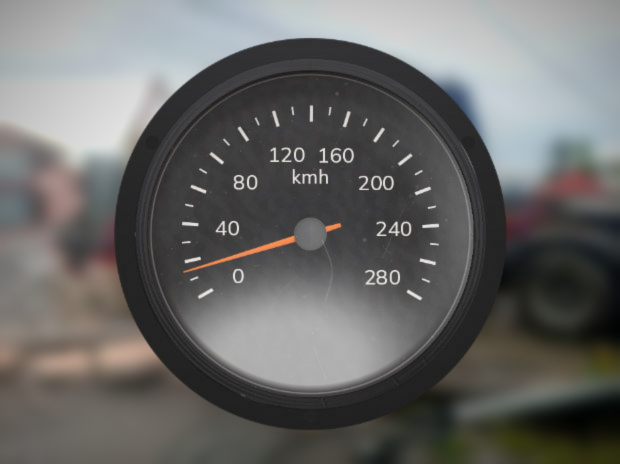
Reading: 15,km/h
